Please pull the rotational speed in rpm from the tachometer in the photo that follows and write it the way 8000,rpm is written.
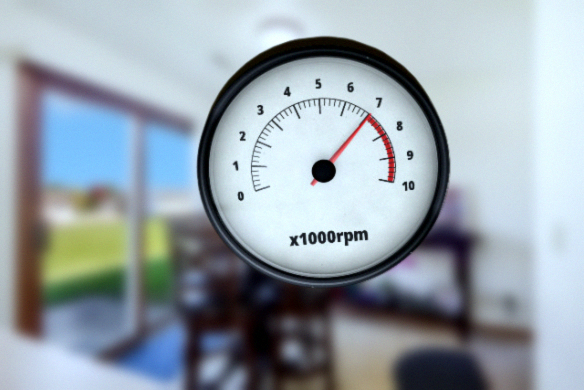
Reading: 7000,rpm
